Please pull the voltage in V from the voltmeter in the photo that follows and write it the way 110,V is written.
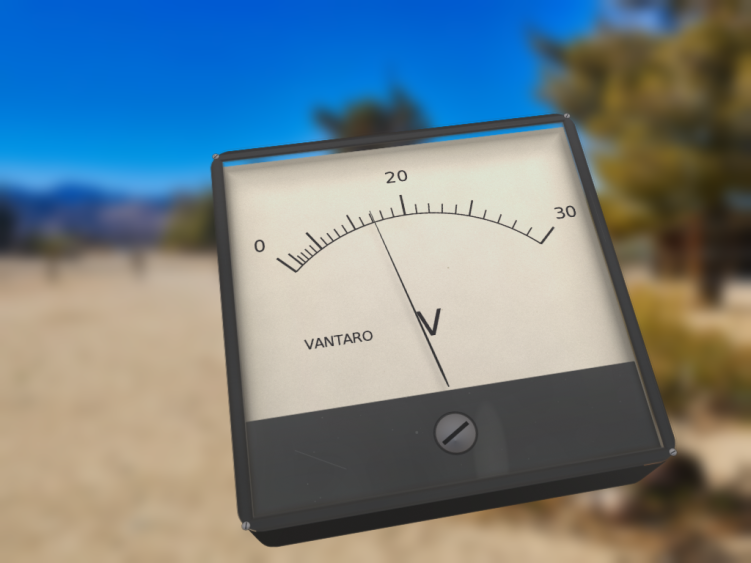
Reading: 17,V
